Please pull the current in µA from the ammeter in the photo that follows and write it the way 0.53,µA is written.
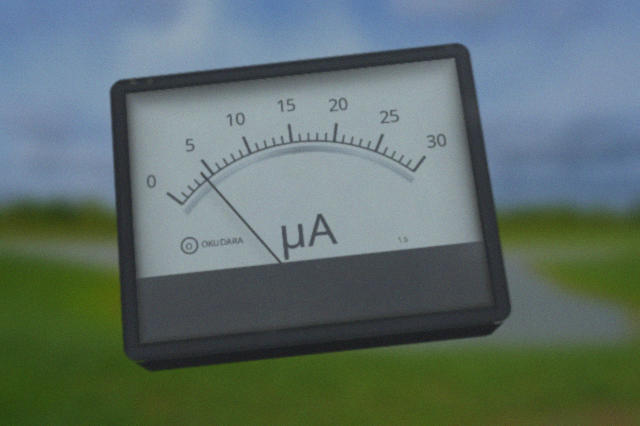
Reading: 4,µA
